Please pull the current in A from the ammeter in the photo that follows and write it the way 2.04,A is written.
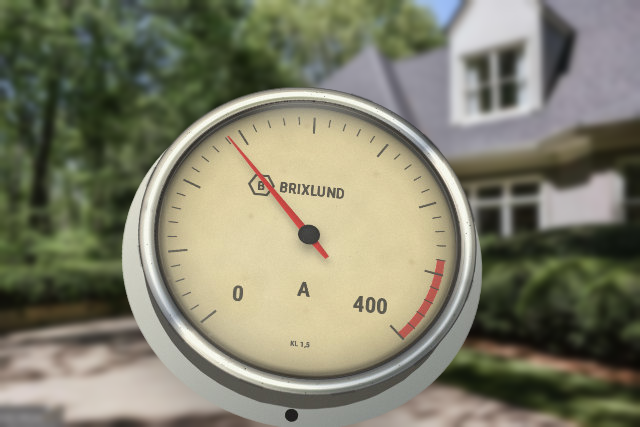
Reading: 140,A
